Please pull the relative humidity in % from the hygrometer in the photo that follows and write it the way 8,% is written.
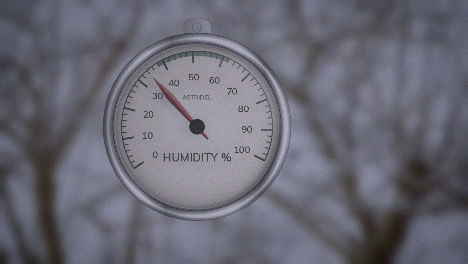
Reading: 34,%
